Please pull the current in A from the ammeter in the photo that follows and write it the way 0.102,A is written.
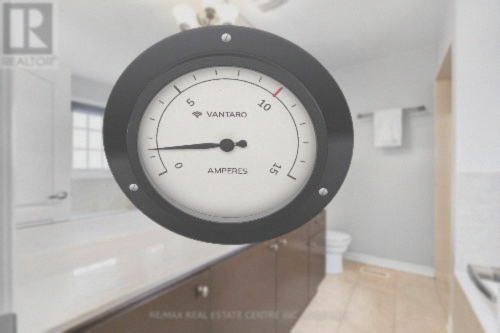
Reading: 1.5,A
